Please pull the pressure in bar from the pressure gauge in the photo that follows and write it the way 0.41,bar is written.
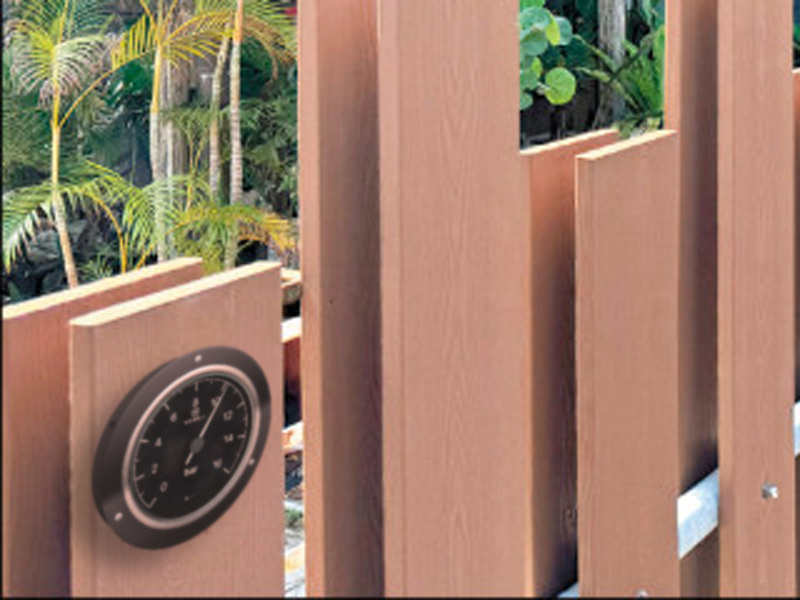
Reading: 10,bar
